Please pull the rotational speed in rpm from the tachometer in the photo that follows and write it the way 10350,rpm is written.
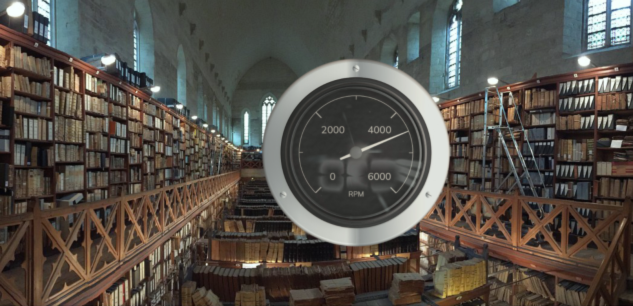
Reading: 4500,rpm
